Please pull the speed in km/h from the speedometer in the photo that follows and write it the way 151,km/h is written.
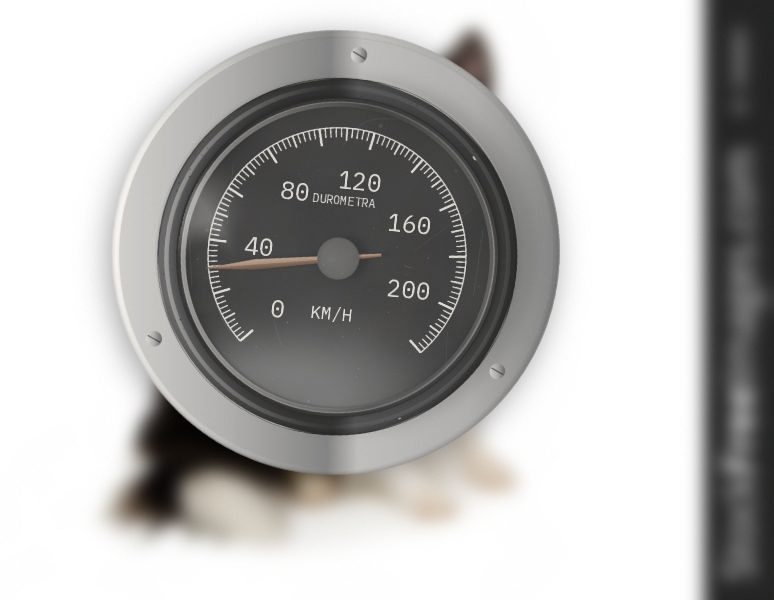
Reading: 30,km/h
